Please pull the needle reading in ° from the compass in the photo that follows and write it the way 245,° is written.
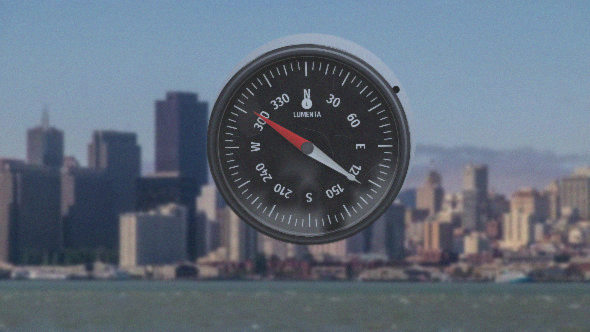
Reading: 305,°
